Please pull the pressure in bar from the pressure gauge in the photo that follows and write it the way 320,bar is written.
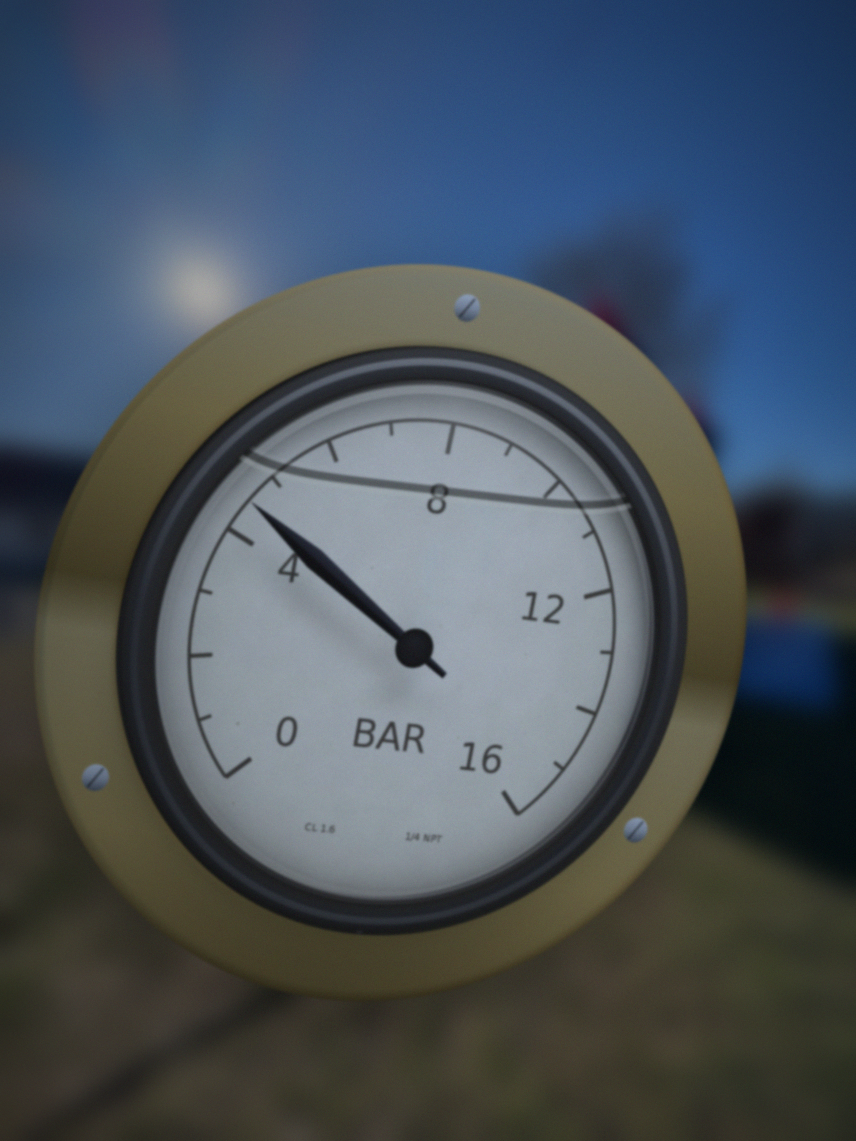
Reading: 4.5,bar
